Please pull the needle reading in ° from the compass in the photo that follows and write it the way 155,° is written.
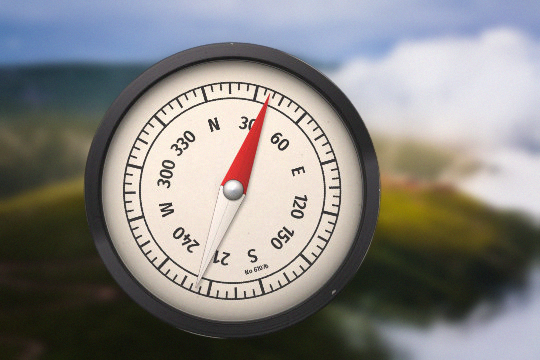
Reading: 37.5,°
